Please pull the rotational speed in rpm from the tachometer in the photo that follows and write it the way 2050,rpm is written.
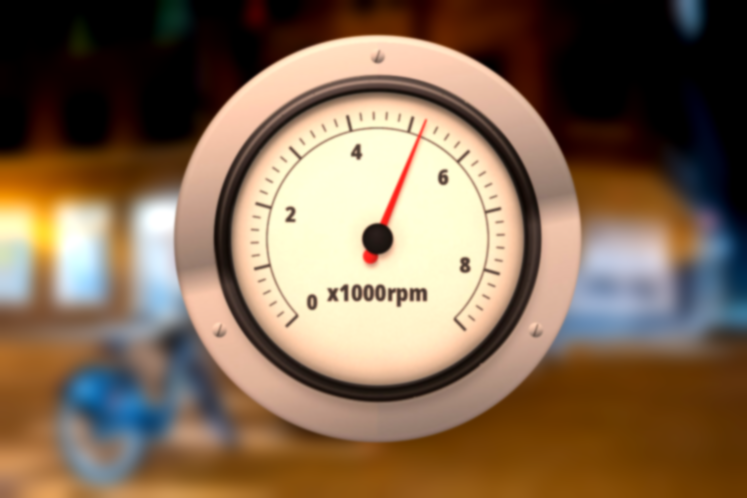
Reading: 5200,rpm
